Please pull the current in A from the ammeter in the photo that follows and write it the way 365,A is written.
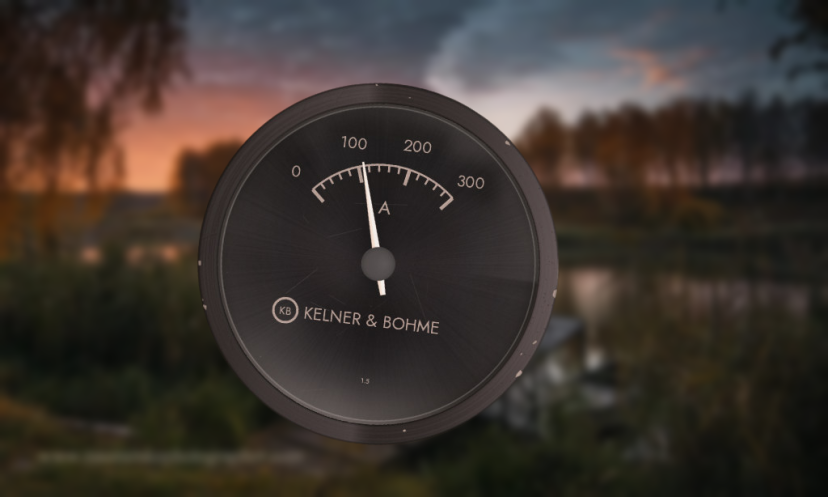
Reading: 110,A
